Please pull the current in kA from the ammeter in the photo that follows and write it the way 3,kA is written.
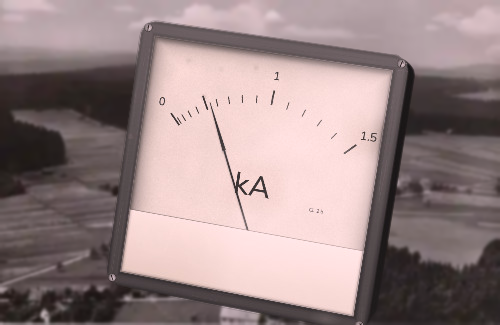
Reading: 0.55,kA
